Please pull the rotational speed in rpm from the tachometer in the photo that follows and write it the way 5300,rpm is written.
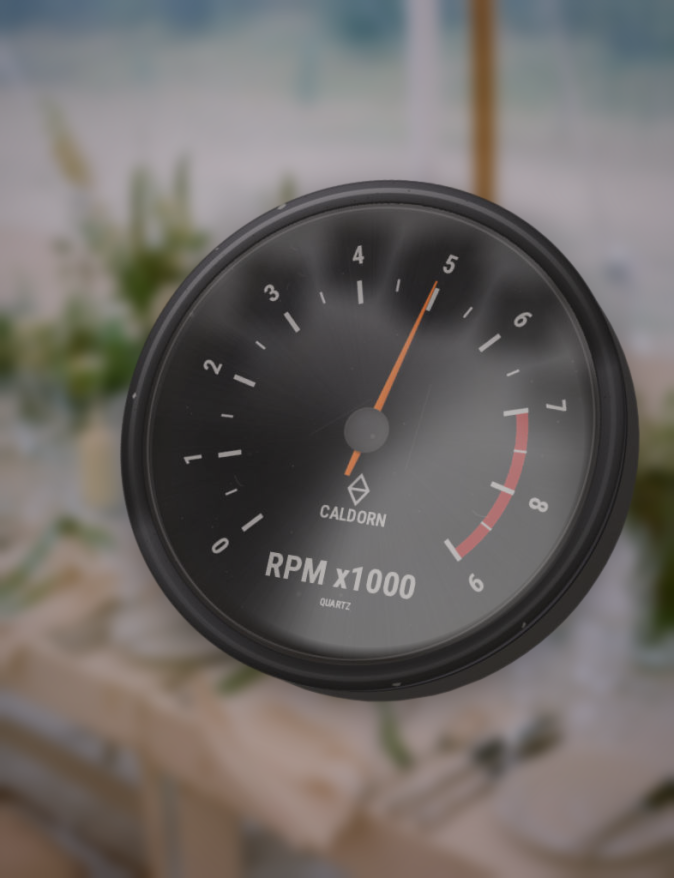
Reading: 5000,rpm
